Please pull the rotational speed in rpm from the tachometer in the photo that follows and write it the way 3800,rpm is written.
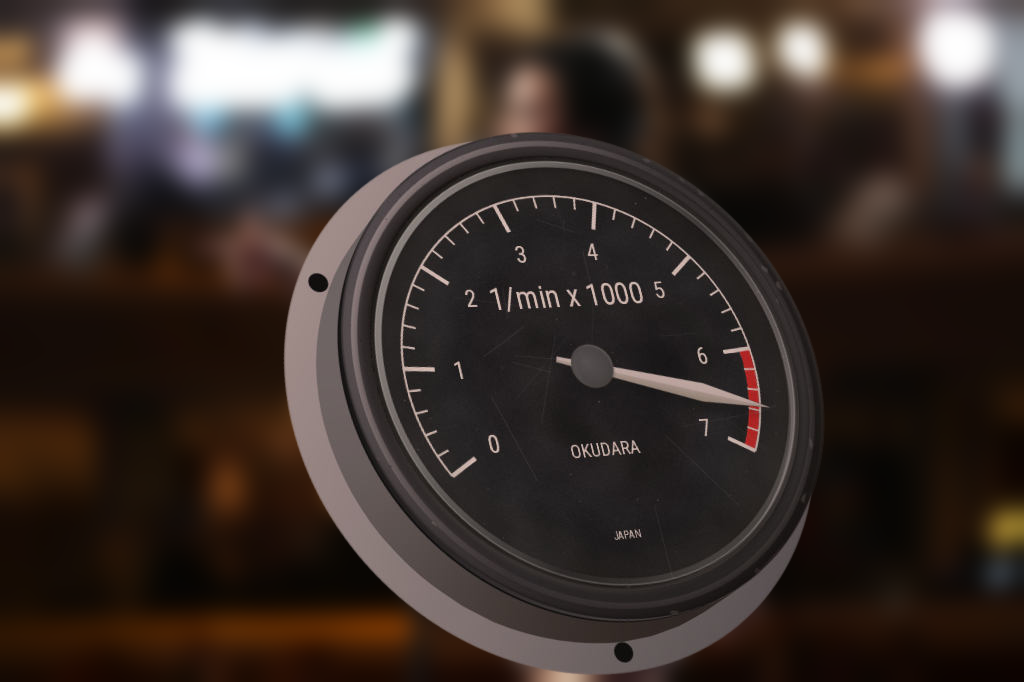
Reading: 6600,rpm
